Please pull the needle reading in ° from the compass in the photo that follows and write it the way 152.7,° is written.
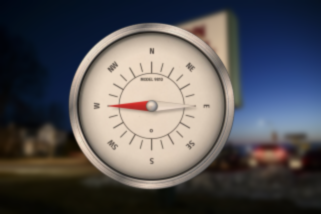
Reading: 270,°
